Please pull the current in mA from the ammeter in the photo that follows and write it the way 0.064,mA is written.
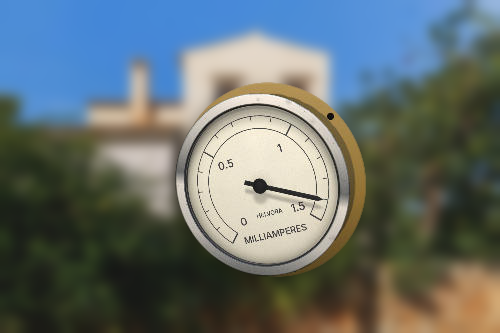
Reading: 1.4,mA
